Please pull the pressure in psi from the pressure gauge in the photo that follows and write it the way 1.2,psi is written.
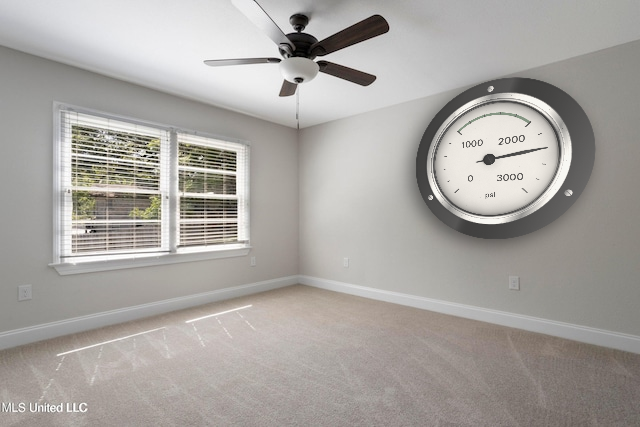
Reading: 2400,psi
